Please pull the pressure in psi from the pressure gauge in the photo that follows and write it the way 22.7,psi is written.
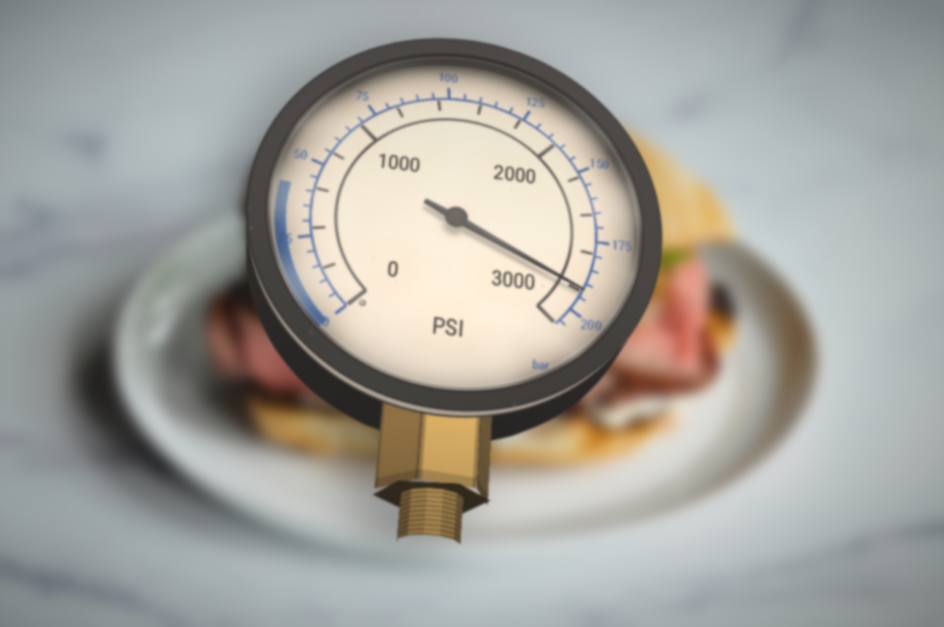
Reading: 2800,psi
